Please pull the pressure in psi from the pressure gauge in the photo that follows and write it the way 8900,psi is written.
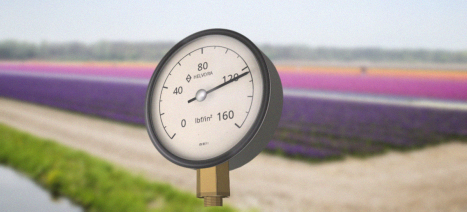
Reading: 125,psi
